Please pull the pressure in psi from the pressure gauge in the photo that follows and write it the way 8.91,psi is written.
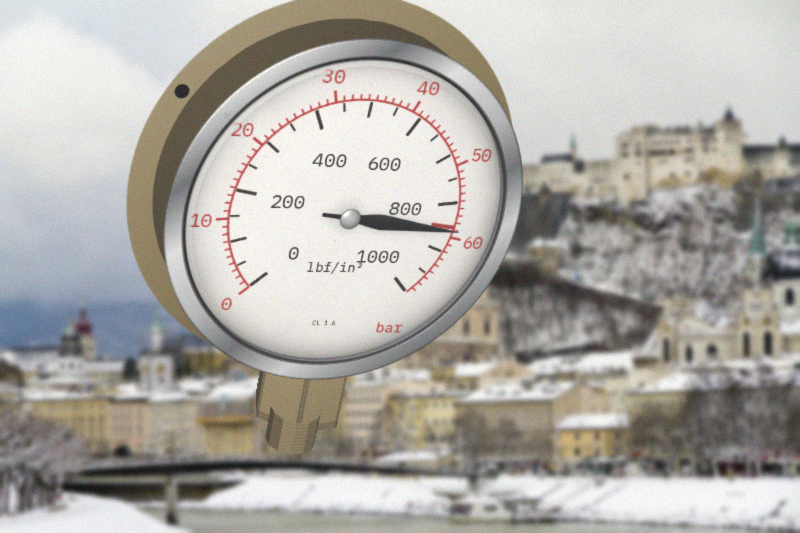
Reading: 850,psi
